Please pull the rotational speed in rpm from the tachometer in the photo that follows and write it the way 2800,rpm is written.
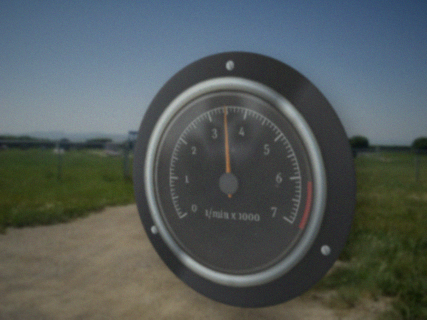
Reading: 3500,rpm
